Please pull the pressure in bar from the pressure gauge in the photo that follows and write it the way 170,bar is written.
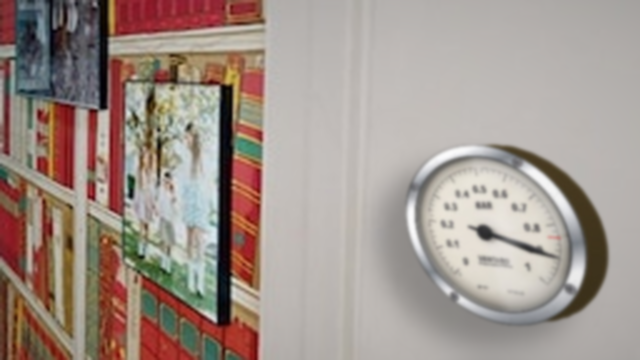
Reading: 0.9,bar
